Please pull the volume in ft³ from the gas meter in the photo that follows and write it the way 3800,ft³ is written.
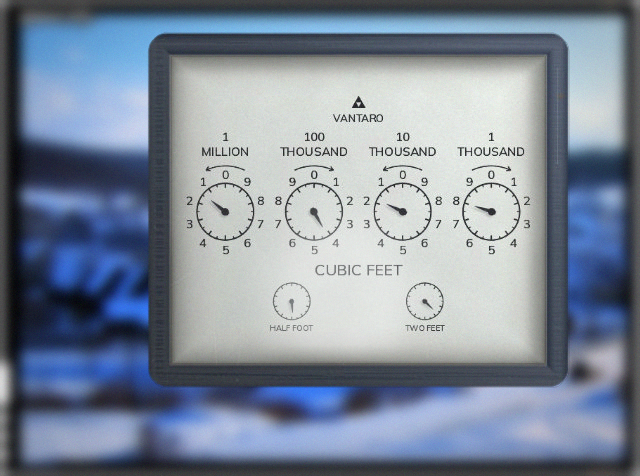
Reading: 141800,ft³
